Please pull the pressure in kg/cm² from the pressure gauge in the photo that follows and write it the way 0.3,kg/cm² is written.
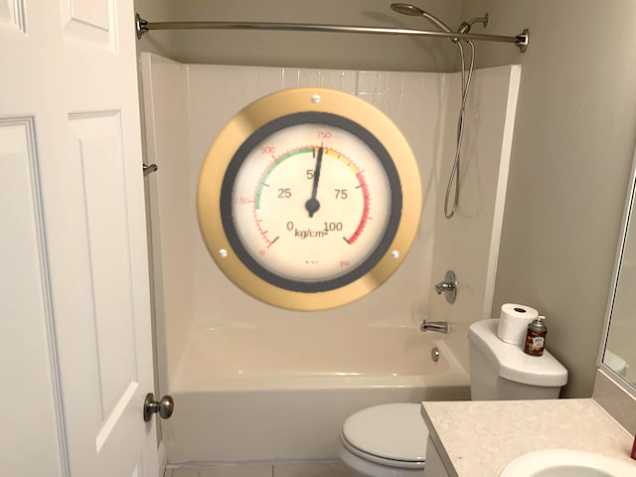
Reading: 52.5,kg/cm²
